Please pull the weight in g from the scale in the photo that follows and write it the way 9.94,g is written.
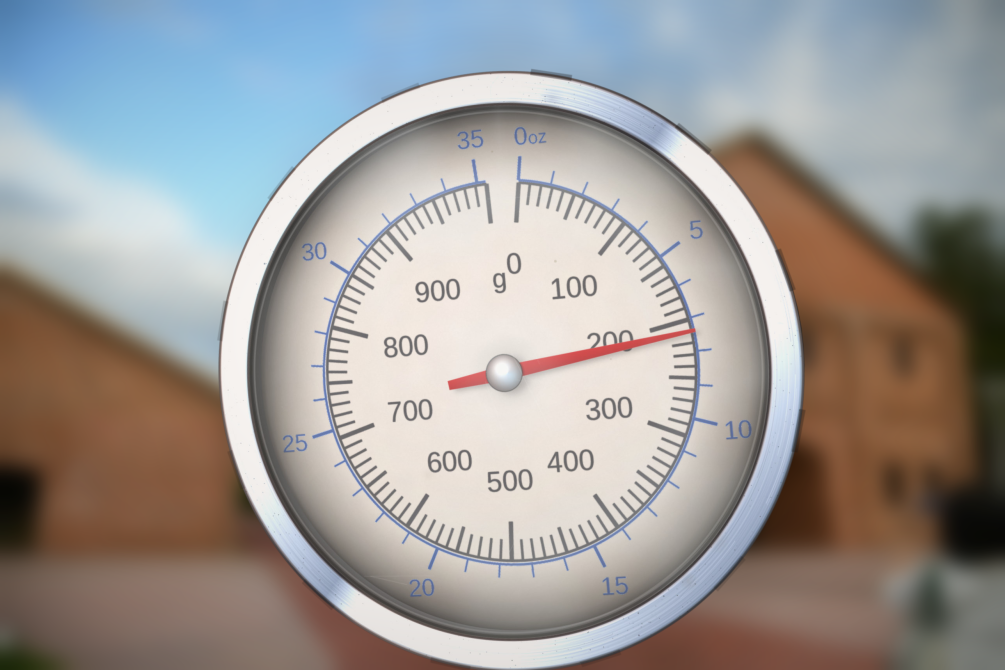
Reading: 210,g
